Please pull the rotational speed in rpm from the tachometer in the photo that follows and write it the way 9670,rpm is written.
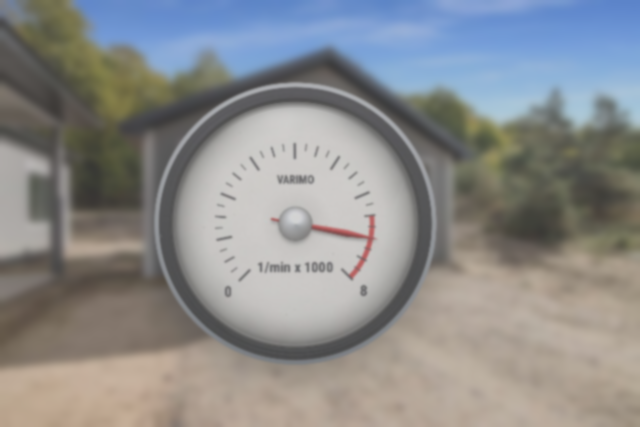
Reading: 7000,rpm
